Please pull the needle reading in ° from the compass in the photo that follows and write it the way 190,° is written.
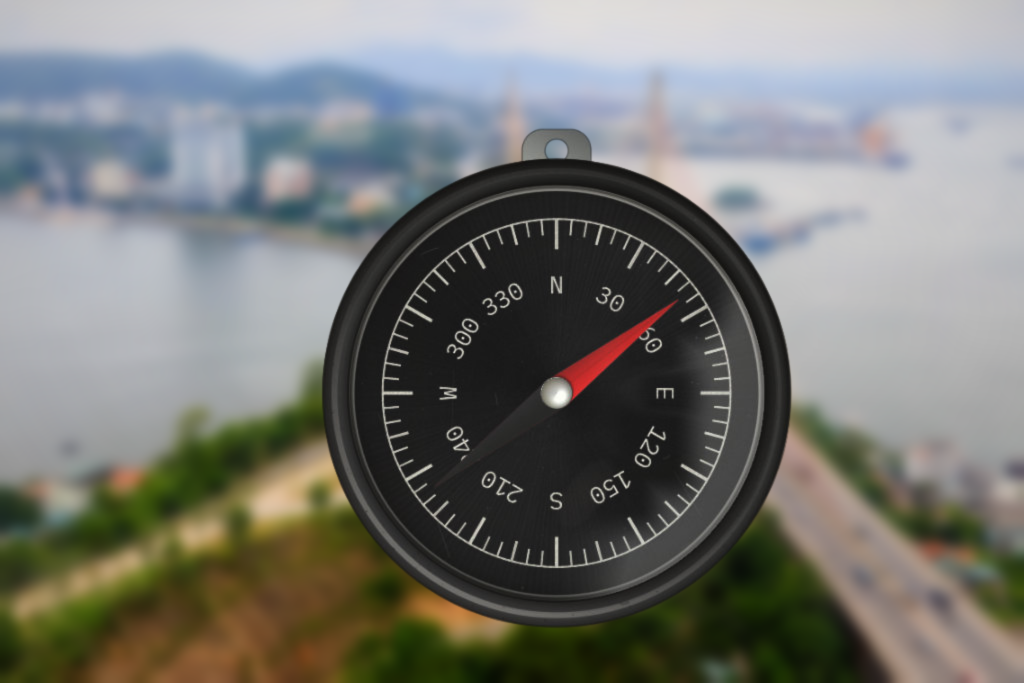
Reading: 52.5,°
